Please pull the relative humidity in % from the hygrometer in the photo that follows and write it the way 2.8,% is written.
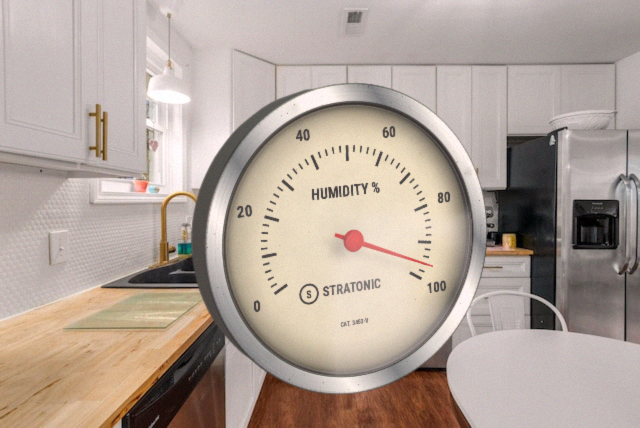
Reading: 96,%
